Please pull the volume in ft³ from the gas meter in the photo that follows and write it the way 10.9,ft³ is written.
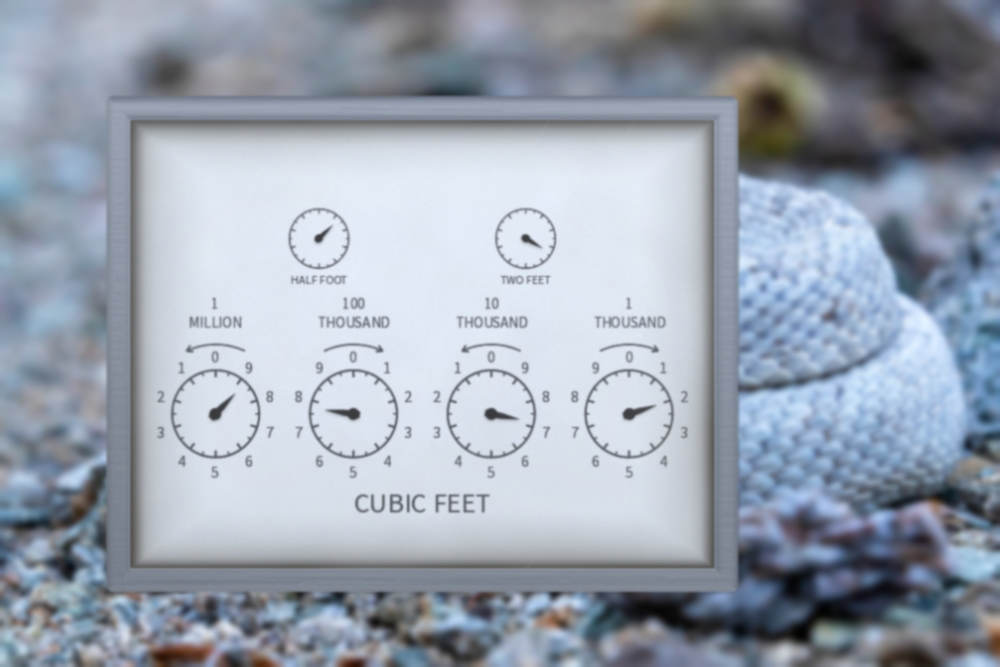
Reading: 877200,ft³
